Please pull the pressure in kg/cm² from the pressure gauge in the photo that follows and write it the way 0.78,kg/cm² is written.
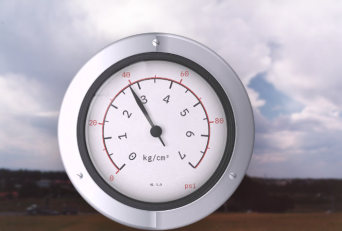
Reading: 2.75,kg/cm²
